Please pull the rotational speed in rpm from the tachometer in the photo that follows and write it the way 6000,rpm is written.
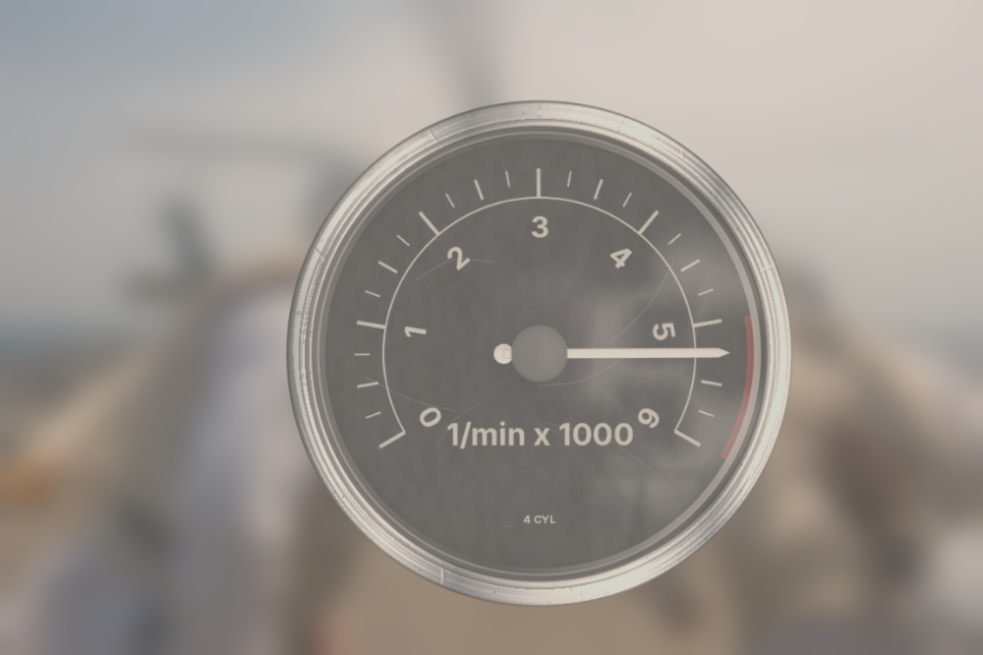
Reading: 5250,rpm
